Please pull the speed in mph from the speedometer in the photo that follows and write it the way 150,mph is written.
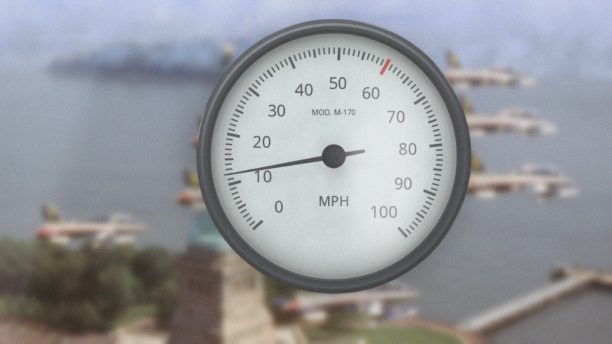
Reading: 12,mph
